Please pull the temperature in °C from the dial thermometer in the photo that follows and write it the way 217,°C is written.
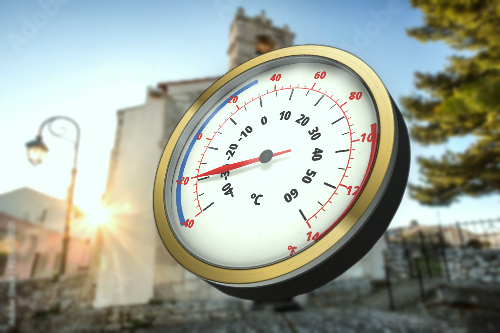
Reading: -30,°C
